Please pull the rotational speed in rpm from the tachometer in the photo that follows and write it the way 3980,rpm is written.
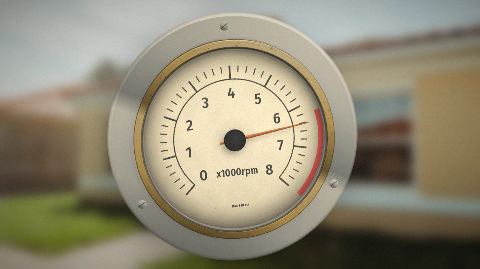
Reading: 6400,rpm
